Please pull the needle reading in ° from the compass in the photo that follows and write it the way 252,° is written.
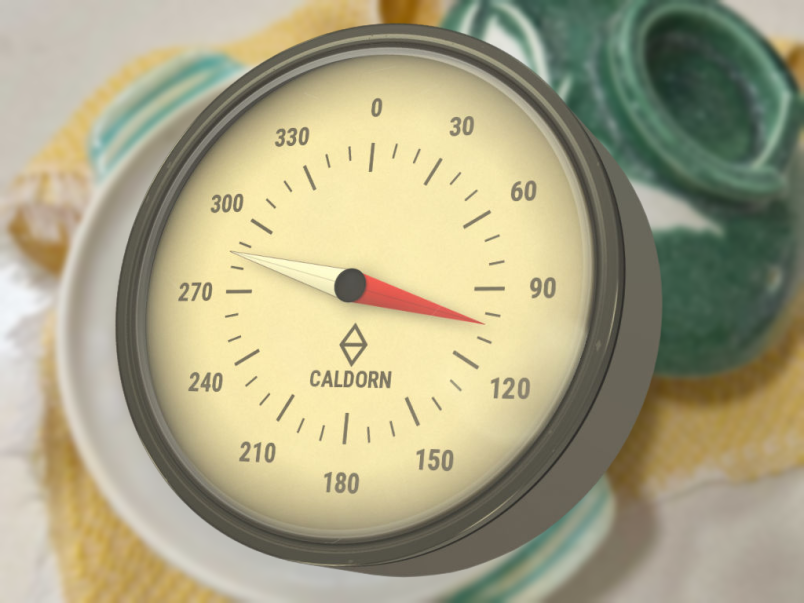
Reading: 105,°
